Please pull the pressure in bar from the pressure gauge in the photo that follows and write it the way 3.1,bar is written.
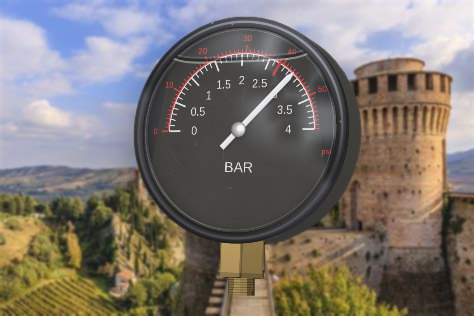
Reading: 3,bar
